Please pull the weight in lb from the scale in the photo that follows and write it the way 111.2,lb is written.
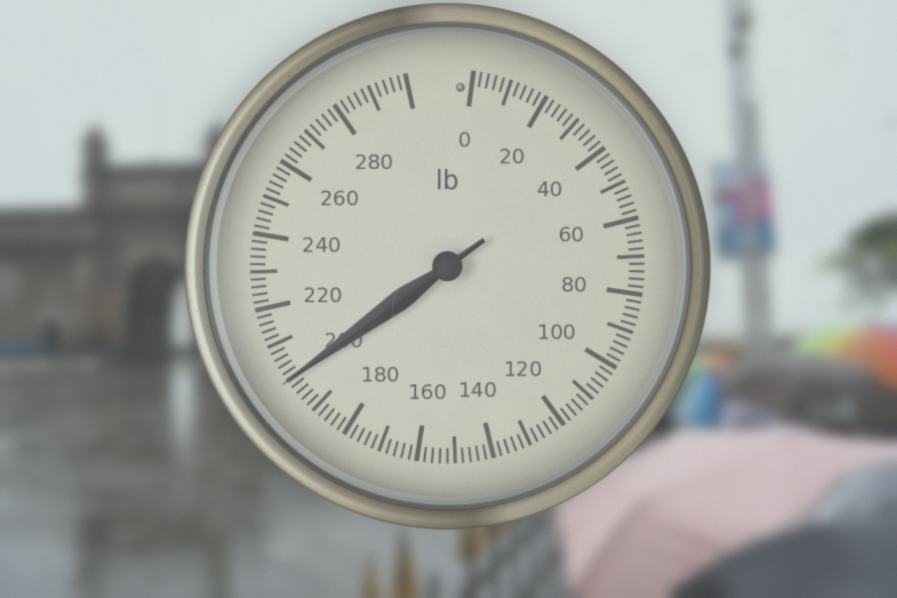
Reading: 200,lb
